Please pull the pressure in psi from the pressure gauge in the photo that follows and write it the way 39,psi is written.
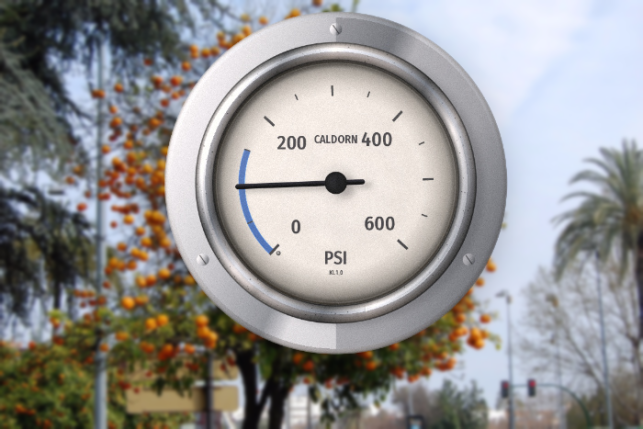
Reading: 100,psi
